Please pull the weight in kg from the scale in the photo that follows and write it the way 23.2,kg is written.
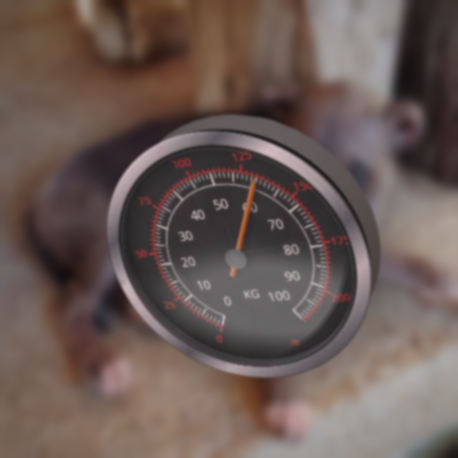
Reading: 60,kg
